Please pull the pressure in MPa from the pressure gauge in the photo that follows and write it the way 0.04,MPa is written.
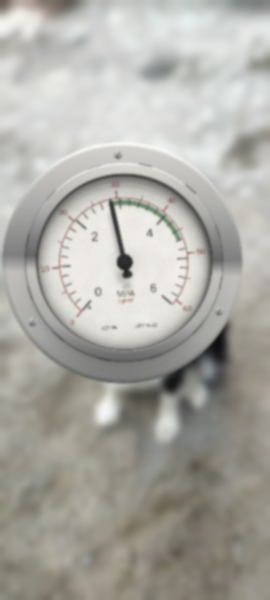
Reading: 2.8,MPa
